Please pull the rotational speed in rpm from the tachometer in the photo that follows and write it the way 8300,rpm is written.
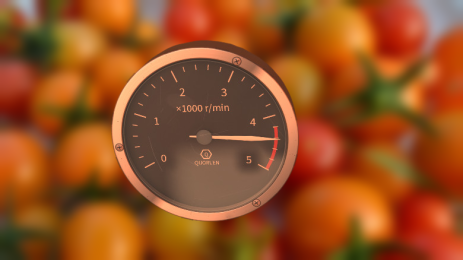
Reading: 4400,rpm
